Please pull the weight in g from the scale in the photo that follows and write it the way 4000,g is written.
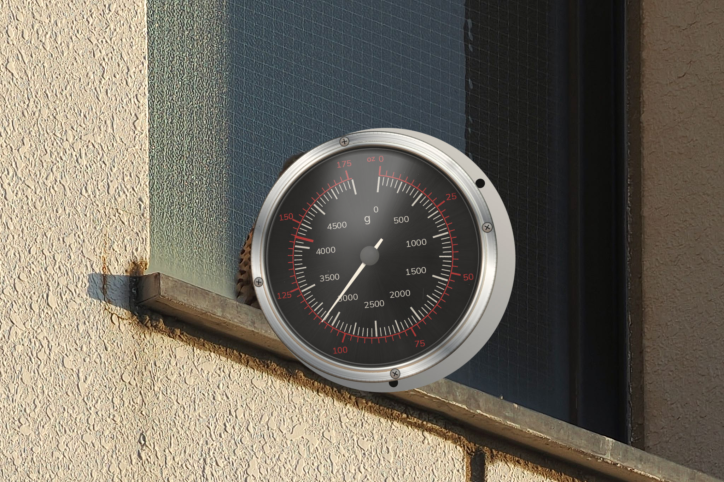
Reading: 3100,g
